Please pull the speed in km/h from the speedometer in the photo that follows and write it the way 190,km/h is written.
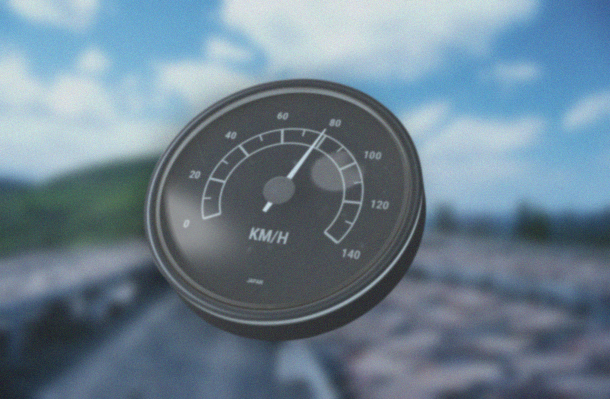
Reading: 80,km/h
